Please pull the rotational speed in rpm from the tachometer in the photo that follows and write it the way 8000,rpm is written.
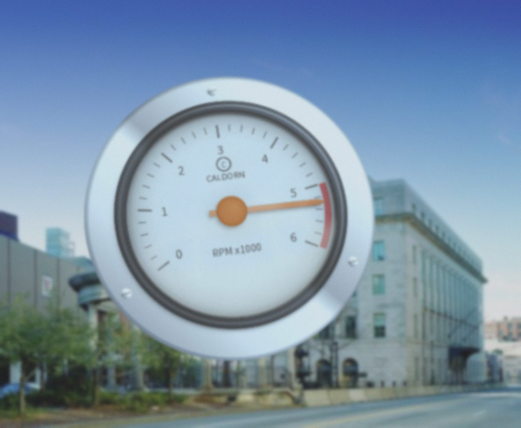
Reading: 5300,rpm
